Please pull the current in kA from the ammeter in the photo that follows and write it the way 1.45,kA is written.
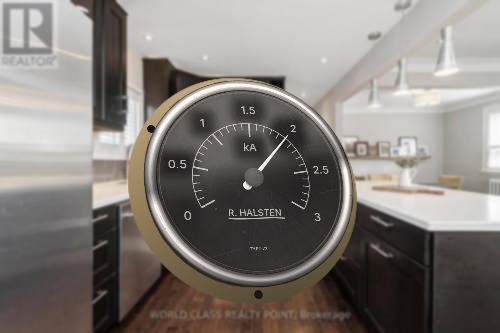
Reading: 2,kA
